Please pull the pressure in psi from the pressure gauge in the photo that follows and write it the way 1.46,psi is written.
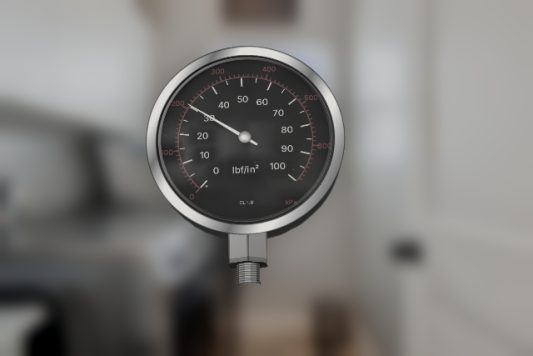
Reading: 30,psi
